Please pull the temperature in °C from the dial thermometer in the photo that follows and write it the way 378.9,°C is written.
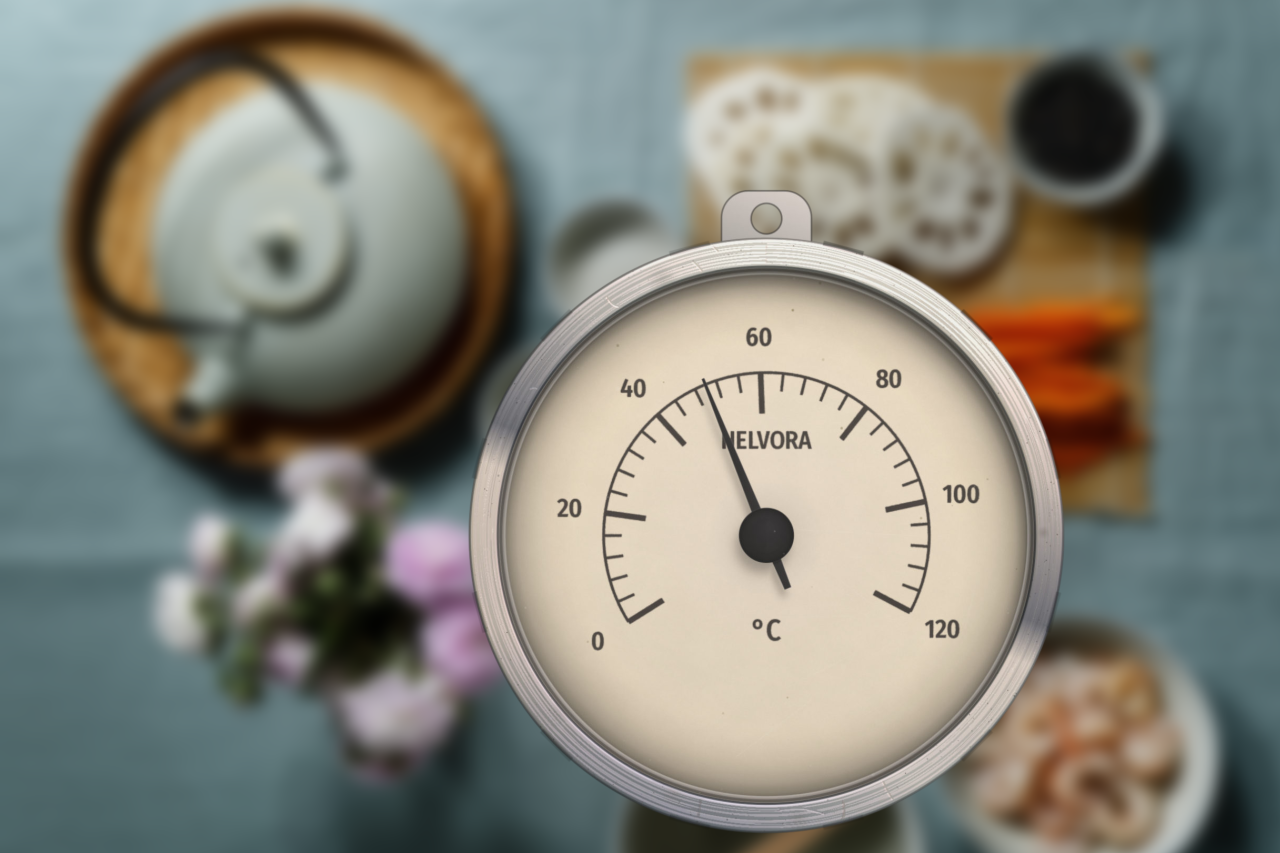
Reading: 50,°C
